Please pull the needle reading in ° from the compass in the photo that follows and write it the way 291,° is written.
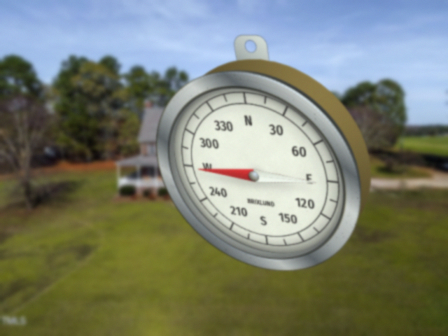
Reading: 270,°
